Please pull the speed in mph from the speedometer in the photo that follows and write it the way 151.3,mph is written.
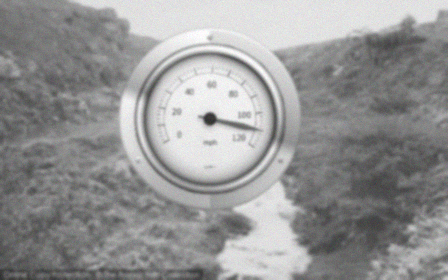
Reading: 110,mph
